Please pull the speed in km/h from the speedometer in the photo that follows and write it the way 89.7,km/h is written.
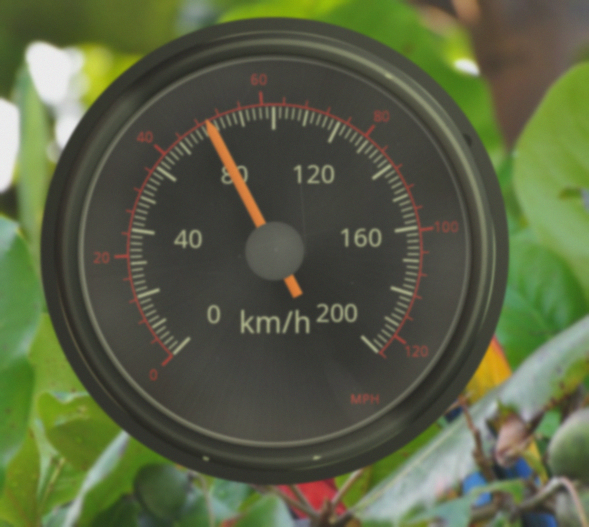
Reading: 80,km/h
